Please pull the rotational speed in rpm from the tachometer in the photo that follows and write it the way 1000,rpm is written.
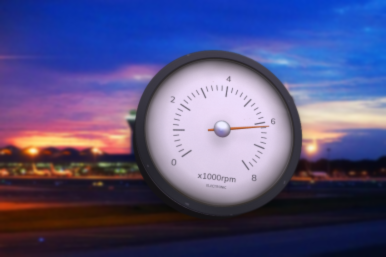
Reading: 6200,rpm
